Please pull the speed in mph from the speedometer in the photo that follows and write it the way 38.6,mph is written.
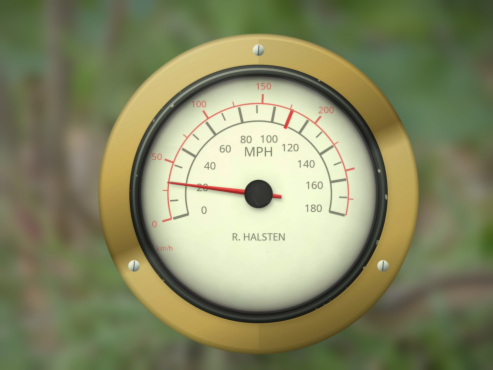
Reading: 20,mph
